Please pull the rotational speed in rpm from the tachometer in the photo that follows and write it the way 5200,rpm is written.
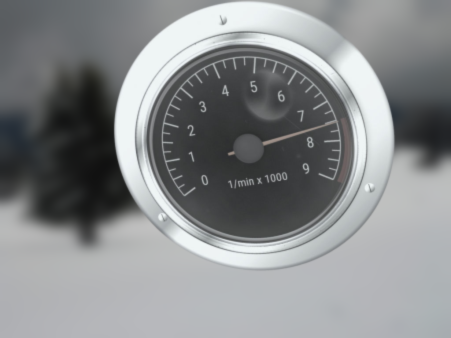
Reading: 7500,rpm
